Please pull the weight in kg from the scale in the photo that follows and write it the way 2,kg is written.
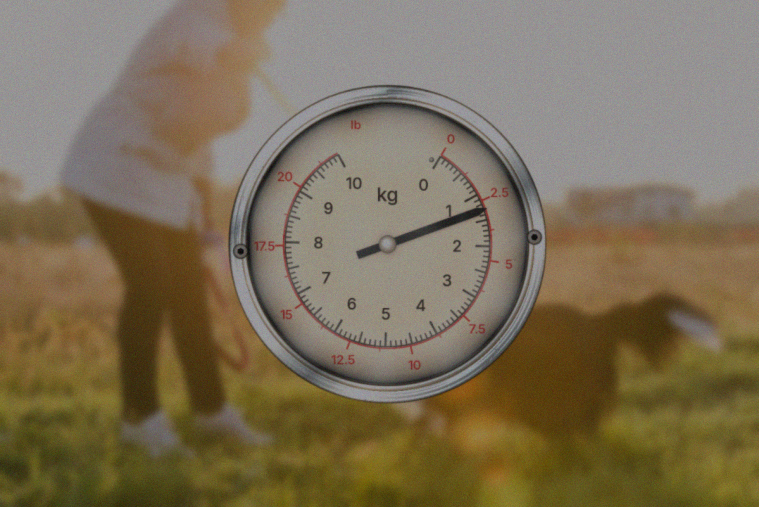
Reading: 1.3,kg
